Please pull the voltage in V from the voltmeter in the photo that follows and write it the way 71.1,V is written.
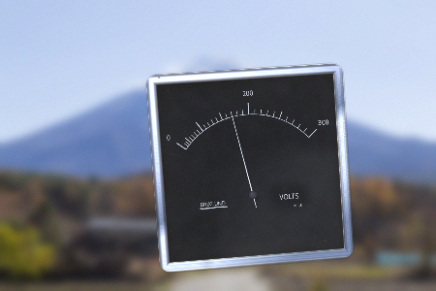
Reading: 170,V
